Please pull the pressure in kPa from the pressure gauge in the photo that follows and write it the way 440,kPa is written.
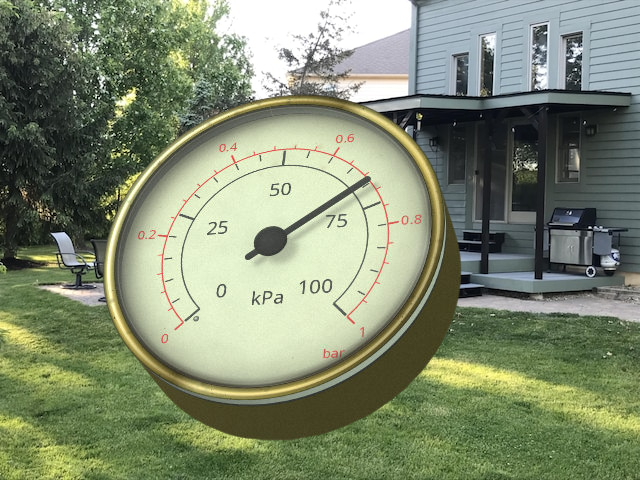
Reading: 70,kPa
